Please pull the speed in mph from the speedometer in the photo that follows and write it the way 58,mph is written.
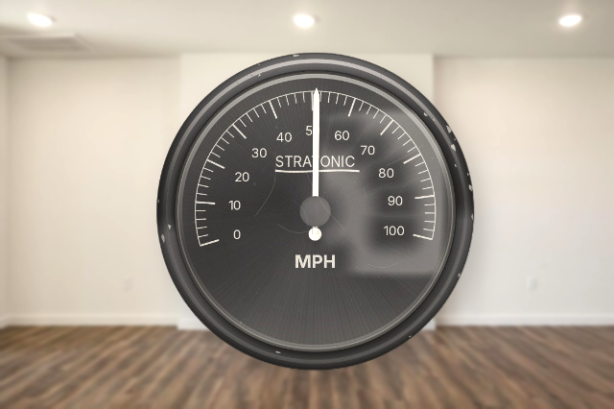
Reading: 51,mph
